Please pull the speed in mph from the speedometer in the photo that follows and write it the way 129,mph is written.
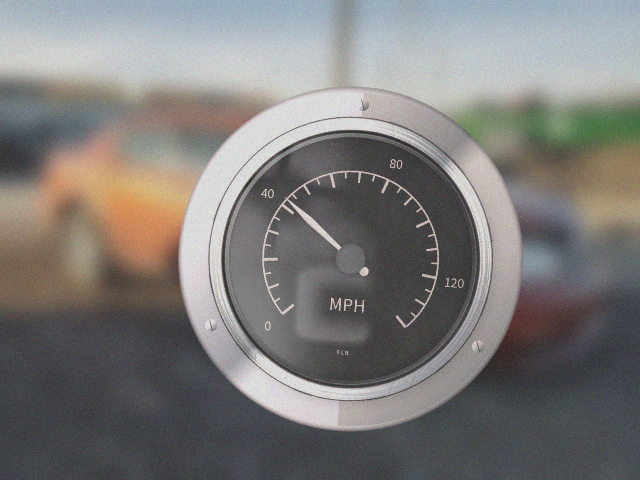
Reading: 42.5,mph
